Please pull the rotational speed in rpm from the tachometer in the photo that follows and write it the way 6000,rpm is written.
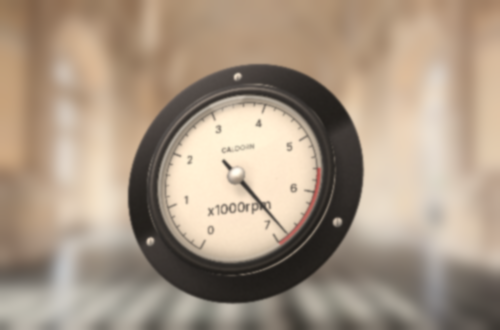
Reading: 6800,rpm
